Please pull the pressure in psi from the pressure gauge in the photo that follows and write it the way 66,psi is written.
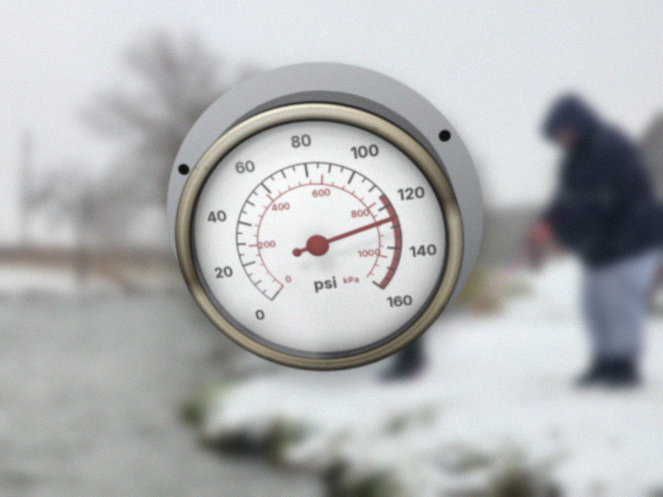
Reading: 125,psi
